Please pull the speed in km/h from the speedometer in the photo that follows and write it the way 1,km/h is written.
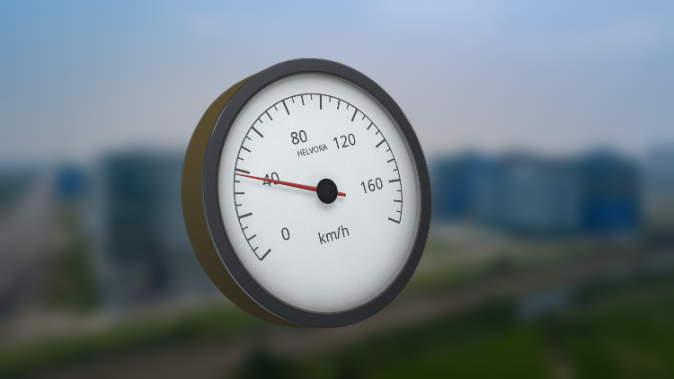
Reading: 37.5,km/h
